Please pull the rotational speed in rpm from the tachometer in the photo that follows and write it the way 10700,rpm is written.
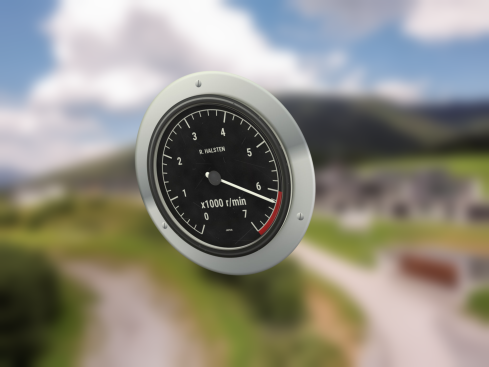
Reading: 6200,rpm
